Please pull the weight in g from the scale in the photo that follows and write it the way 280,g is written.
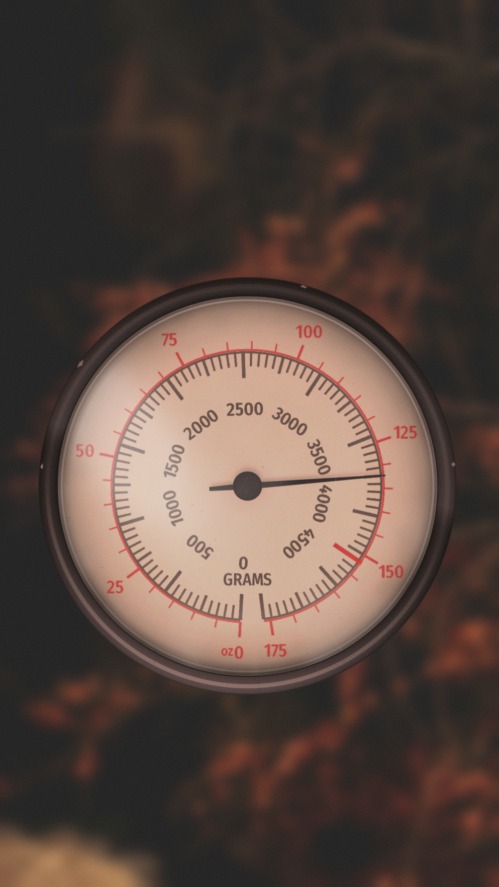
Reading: 3750,g
